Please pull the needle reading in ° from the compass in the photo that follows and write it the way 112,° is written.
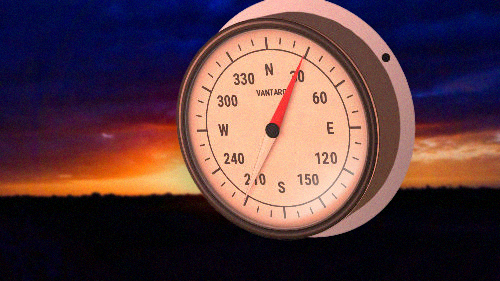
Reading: 30,°
